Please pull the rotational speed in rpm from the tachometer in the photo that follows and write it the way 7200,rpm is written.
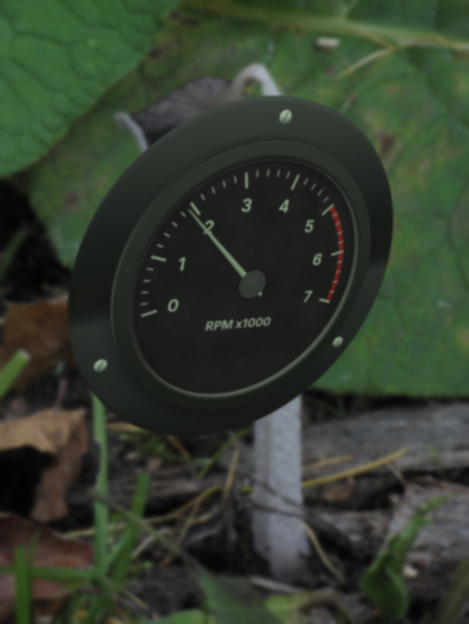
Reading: 1900,rpm
